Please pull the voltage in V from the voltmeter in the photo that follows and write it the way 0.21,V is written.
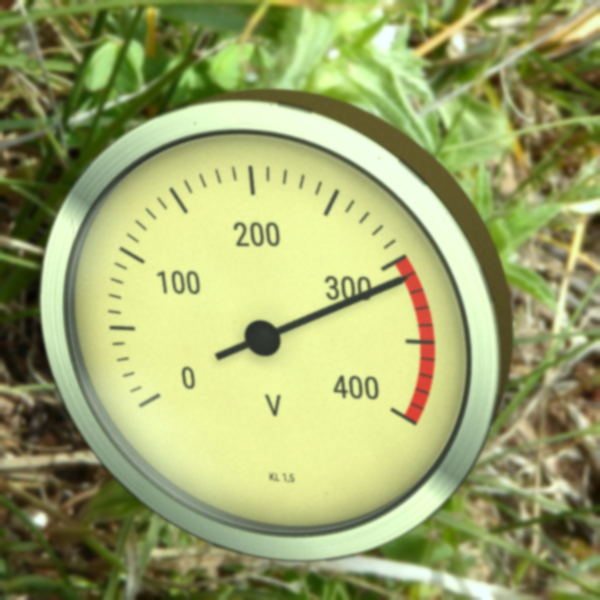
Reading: 310,V
